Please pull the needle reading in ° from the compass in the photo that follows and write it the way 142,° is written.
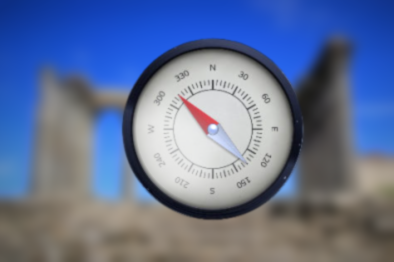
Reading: 315,°
